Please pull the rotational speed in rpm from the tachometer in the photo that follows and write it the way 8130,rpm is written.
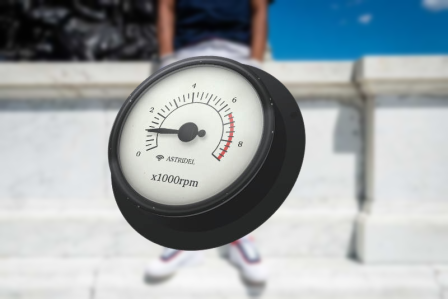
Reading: 1000,rpm
